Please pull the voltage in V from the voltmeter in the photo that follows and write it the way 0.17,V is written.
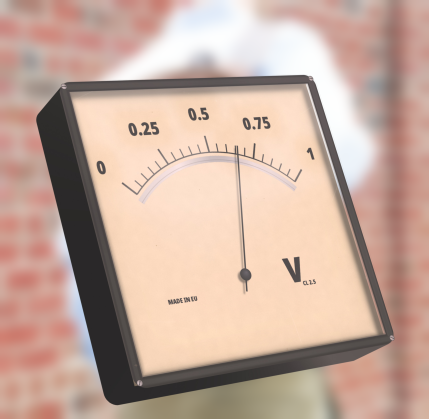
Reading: 0.65,V
